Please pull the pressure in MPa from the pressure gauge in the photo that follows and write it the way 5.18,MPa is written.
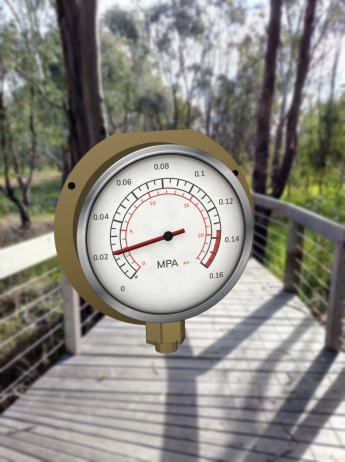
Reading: 0.02,MPa
